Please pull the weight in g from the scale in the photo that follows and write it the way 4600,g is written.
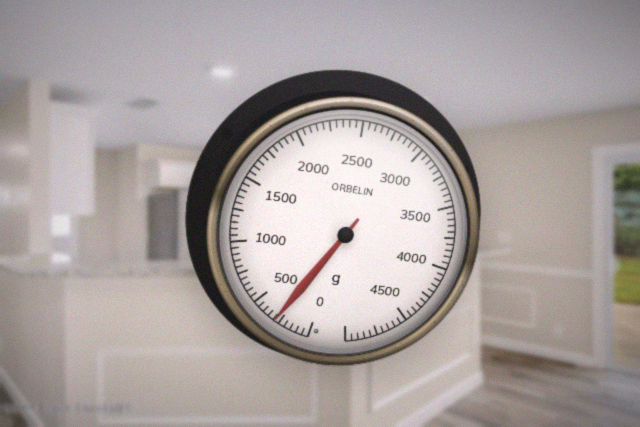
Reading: 300,g
